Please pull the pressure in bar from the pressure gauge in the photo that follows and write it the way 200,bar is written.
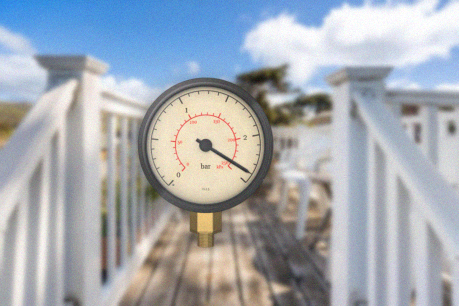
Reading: 2.4,bar
